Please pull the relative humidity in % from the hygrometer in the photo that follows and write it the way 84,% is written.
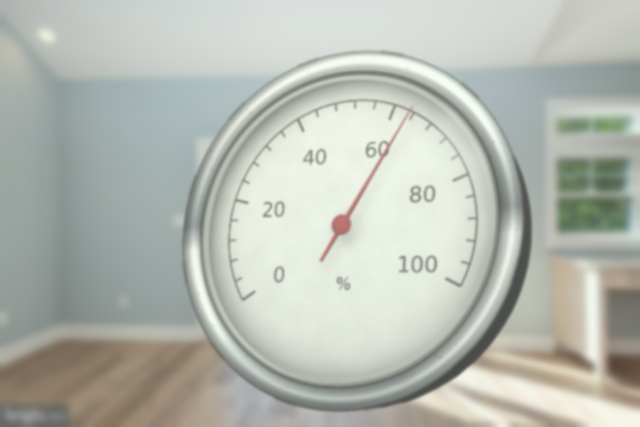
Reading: 64,%
